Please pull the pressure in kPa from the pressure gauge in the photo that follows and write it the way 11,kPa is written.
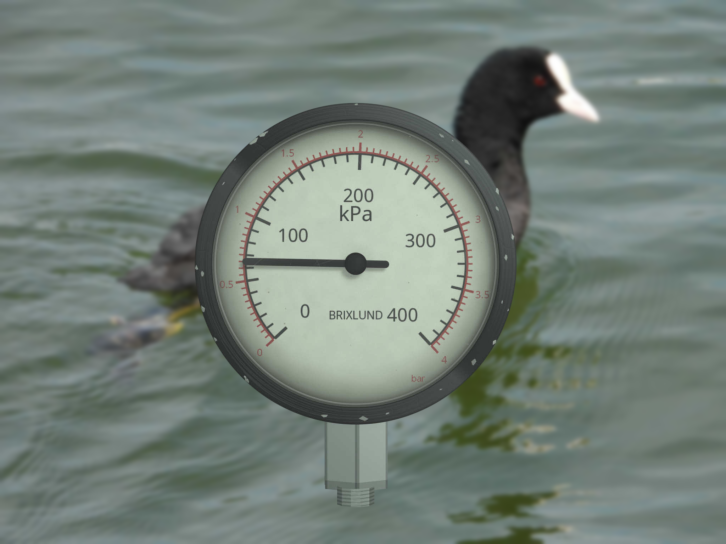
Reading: 65,kPa
